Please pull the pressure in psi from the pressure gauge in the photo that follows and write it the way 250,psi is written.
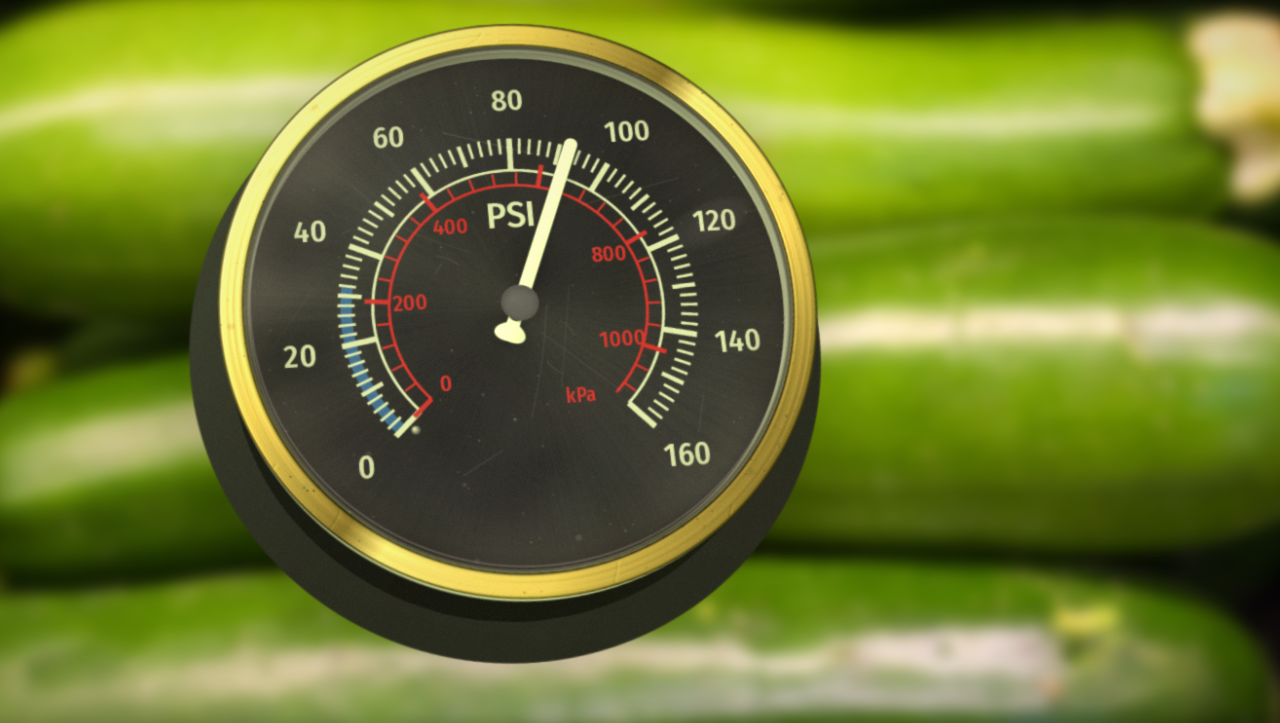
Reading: 92,psi
